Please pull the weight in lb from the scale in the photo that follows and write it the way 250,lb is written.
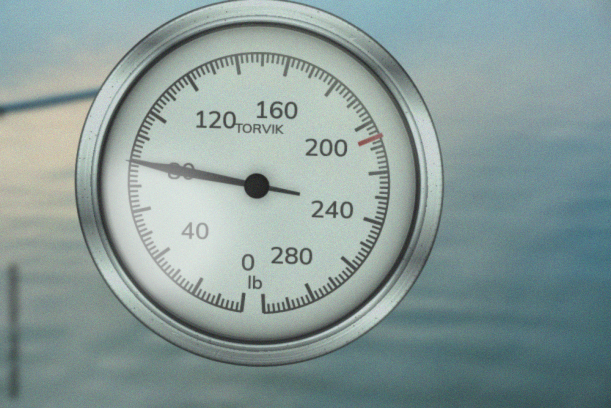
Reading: 80,lb
